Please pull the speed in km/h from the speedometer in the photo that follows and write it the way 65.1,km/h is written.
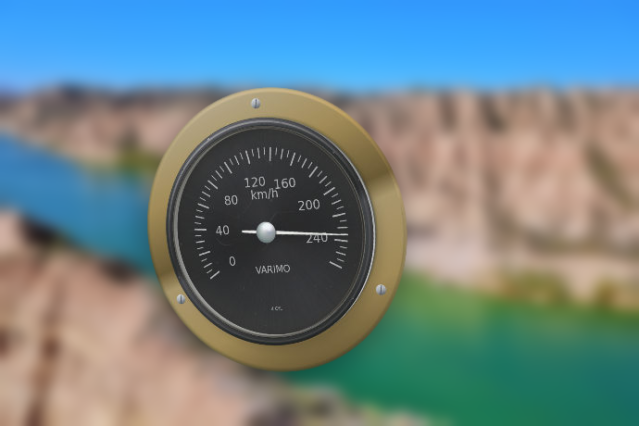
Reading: 235,km/h
